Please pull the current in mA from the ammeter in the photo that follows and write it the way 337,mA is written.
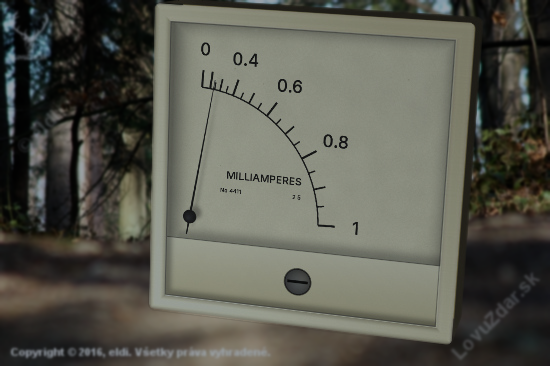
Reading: 0.25,mA
